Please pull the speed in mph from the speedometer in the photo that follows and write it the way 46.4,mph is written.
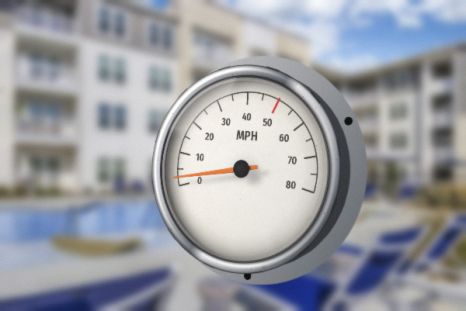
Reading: 2.5,mph
